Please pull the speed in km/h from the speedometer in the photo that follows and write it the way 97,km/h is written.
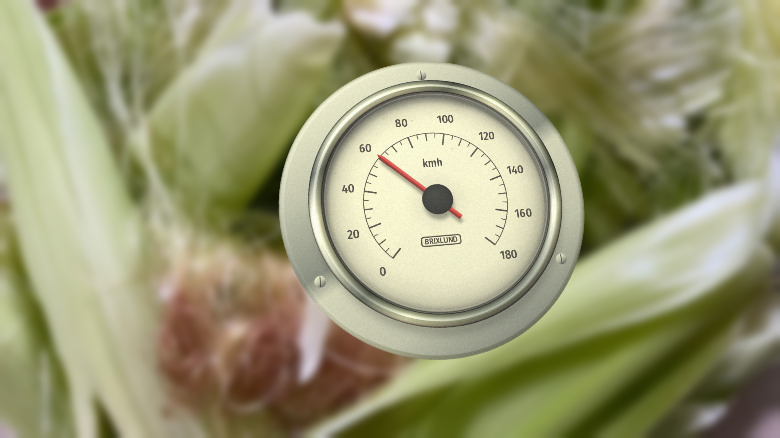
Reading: 60,km/h
